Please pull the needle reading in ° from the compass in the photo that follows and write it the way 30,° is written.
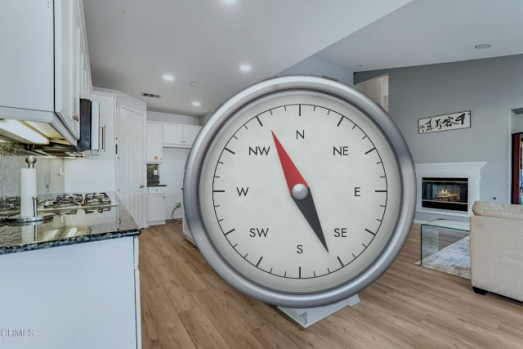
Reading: 335,°
